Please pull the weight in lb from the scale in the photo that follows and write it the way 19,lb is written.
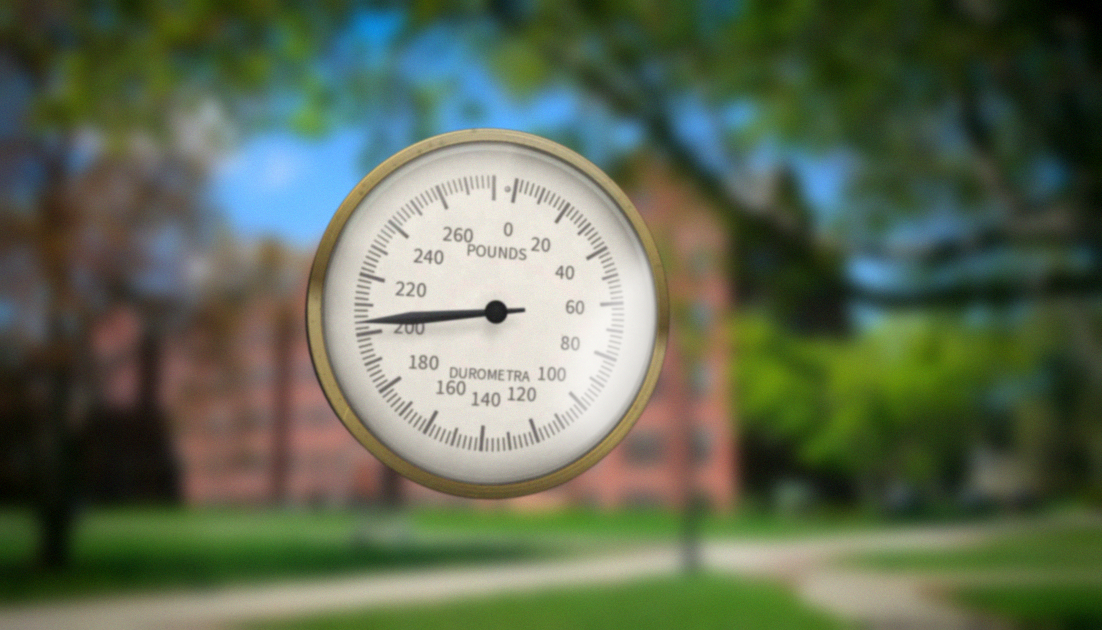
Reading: 204,lb
